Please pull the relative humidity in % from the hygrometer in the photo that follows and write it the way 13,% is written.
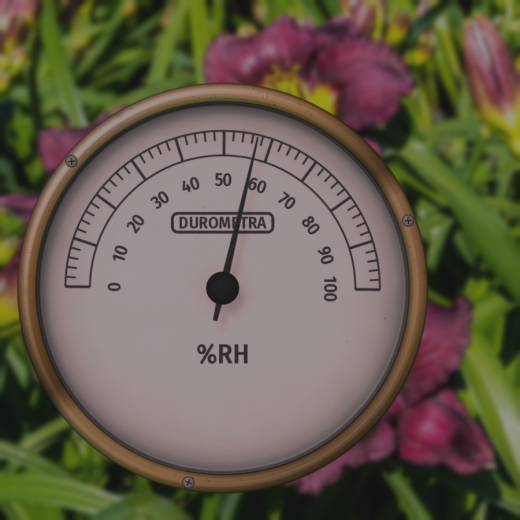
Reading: 57,%
